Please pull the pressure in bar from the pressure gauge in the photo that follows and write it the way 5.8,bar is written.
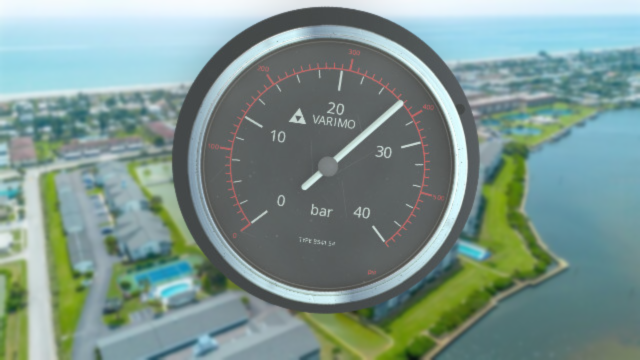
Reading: 26,bar
